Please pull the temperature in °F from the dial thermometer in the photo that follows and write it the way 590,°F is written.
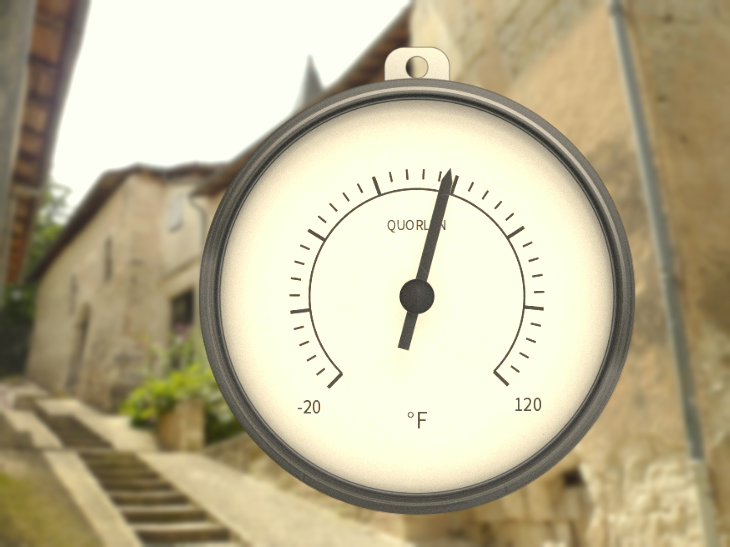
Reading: 58,°F
